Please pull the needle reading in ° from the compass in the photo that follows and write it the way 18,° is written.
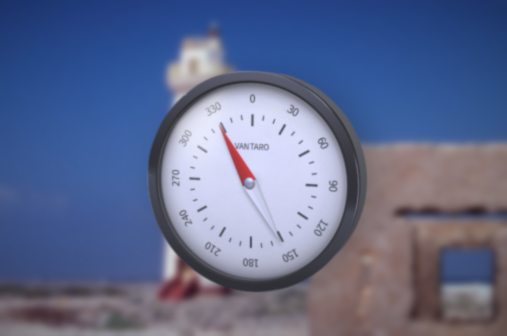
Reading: 330,°
